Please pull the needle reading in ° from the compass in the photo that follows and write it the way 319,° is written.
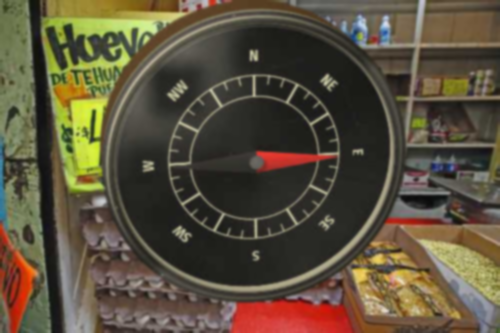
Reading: 90,°
